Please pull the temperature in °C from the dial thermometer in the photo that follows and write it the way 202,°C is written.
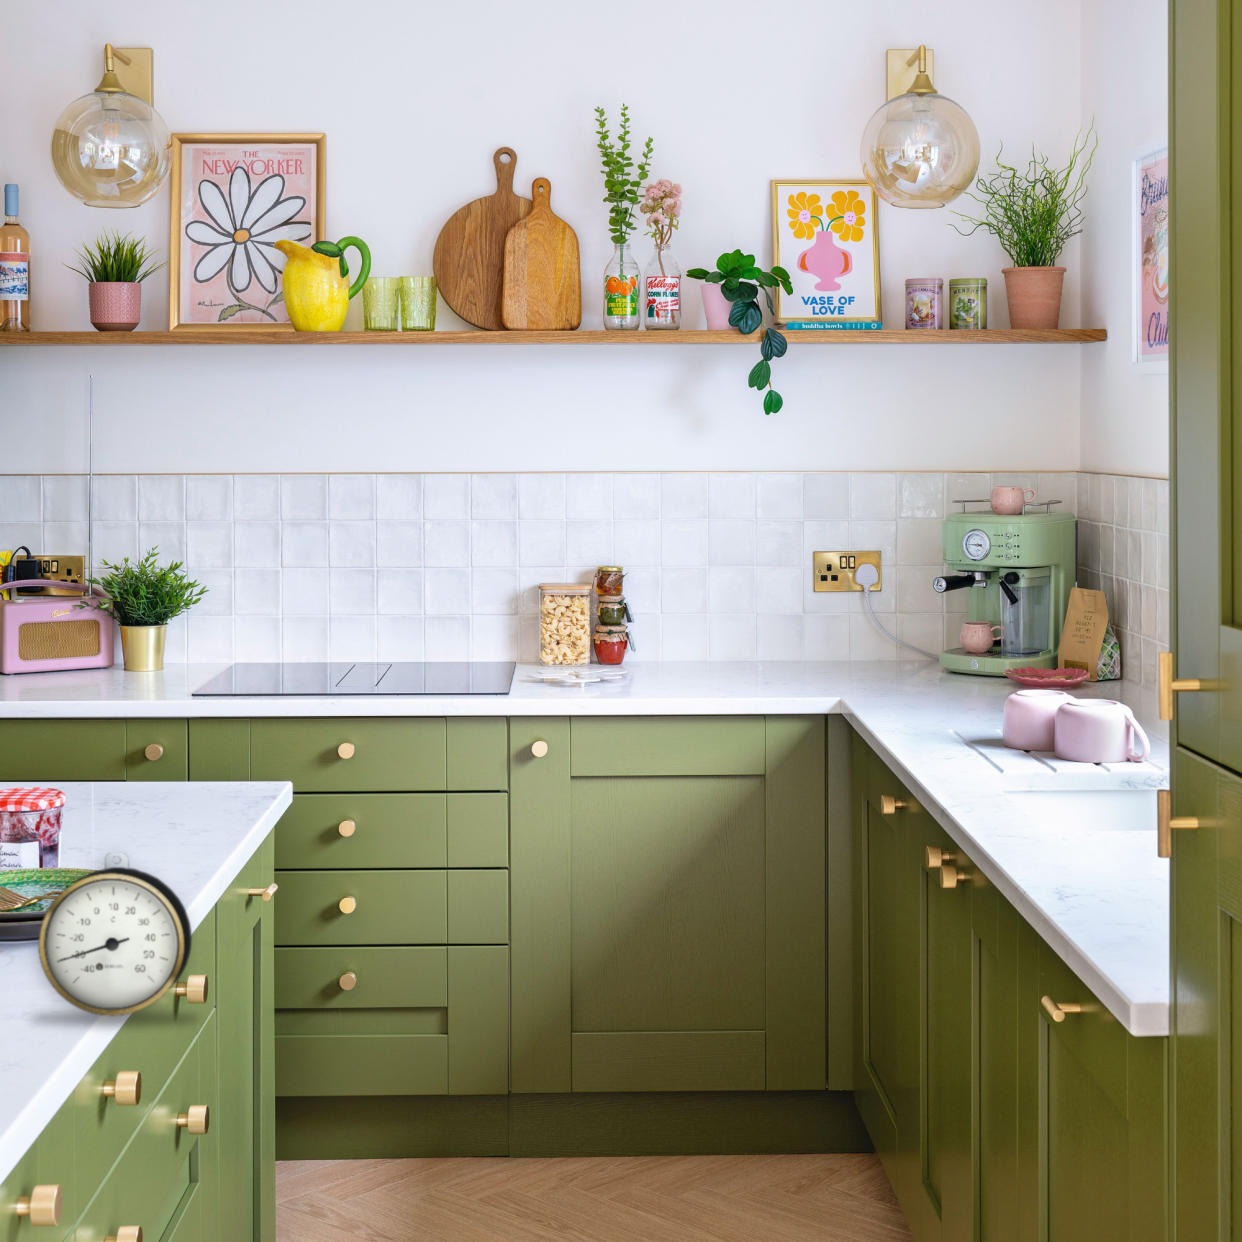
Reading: -30,°C
